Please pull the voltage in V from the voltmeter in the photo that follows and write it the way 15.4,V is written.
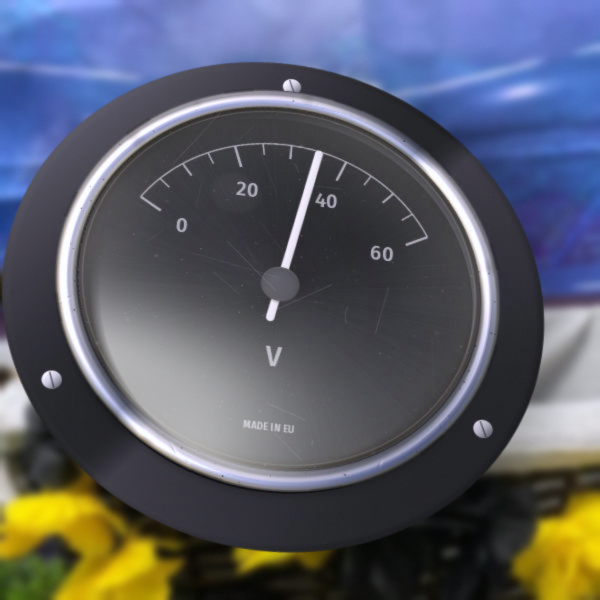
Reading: 35,V
